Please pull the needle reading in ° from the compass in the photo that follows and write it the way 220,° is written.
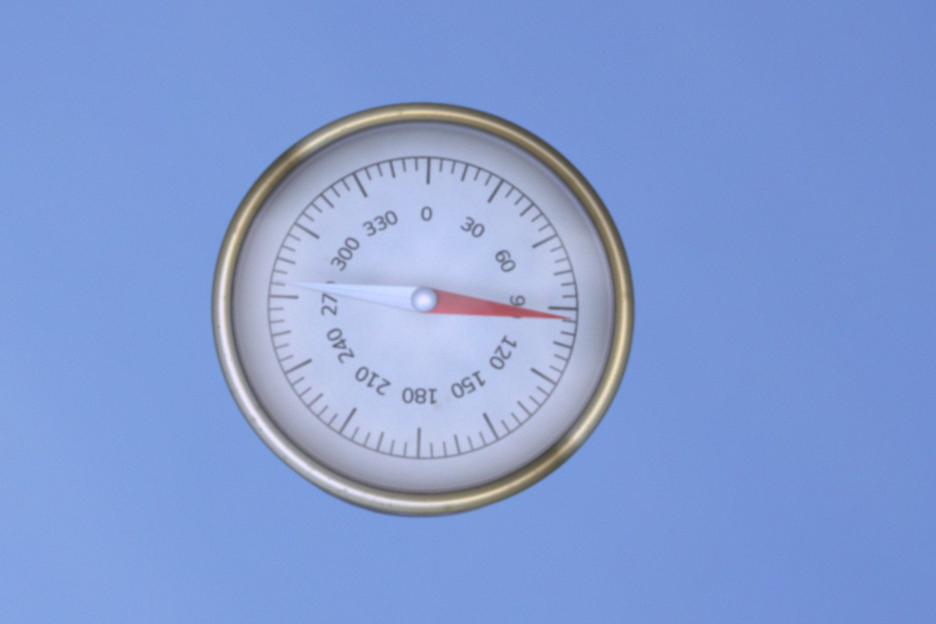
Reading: 95,°
